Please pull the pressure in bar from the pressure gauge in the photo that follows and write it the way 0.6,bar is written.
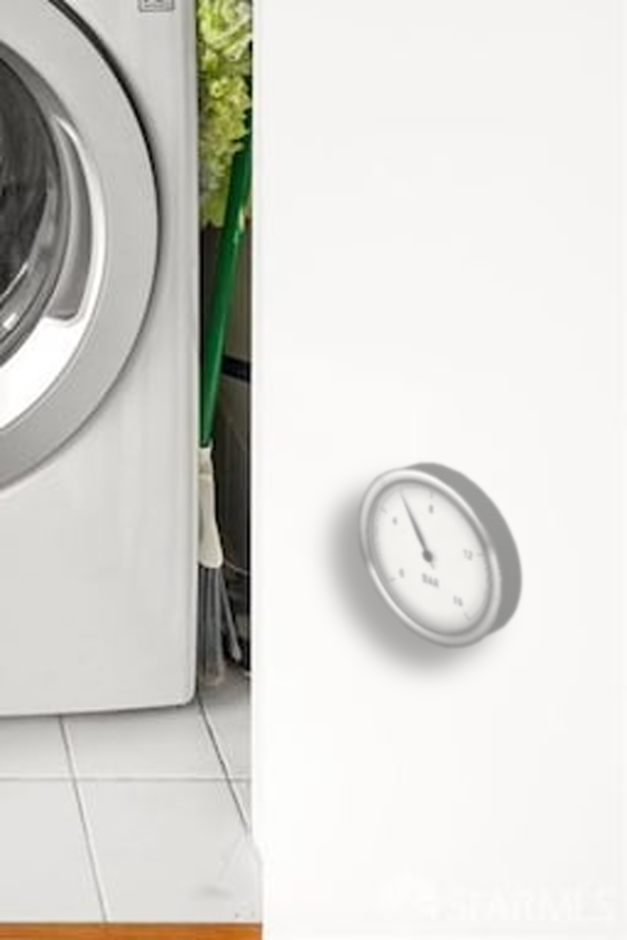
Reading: 6,bar
